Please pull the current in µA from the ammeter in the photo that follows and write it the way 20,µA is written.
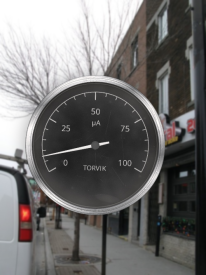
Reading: 7.5,µA
